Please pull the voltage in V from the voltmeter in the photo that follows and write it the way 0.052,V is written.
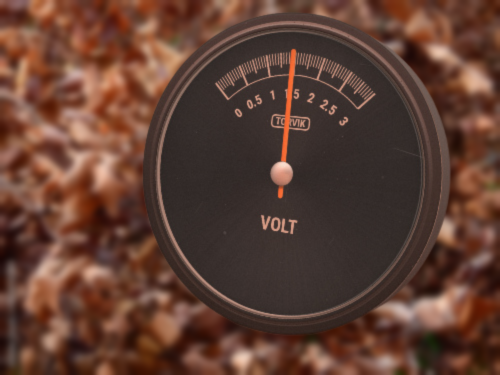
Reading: 1.5,V
